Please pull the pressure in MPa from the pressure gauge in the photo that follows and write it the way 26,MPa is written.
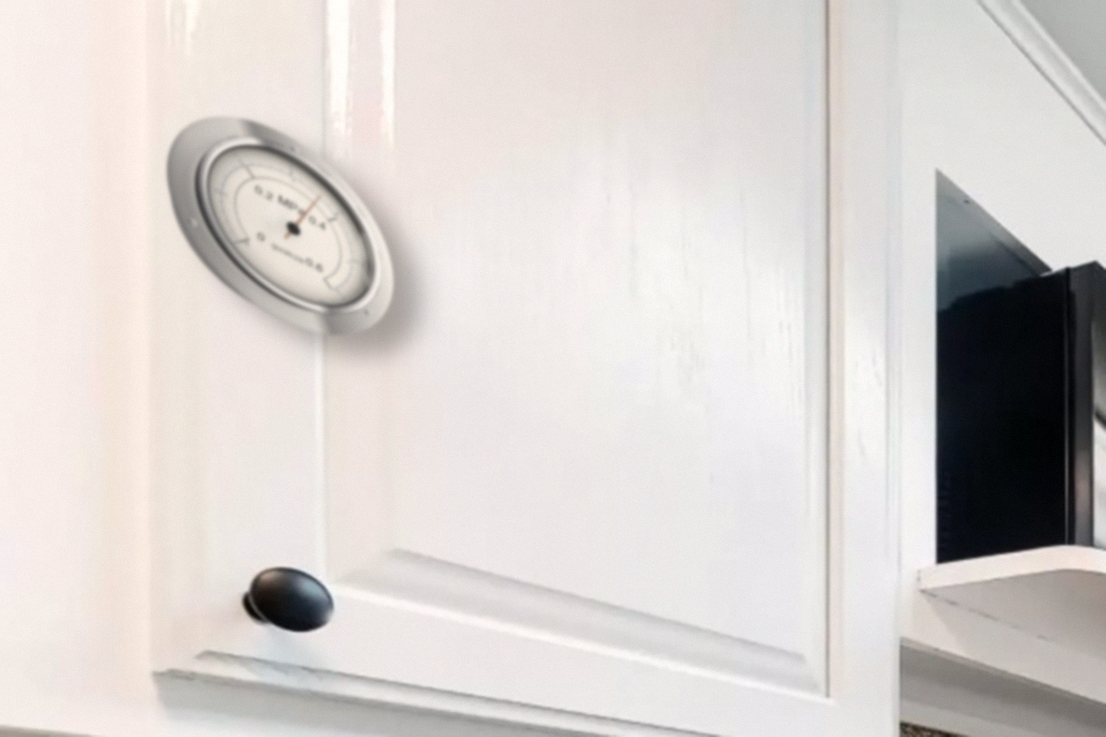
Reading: 0.35,MPa
